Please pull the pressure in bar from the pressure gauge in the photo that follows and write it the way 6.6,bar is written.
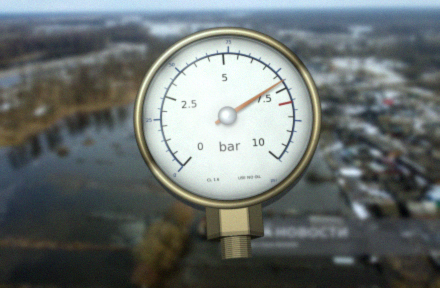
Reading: 7.25,bar
